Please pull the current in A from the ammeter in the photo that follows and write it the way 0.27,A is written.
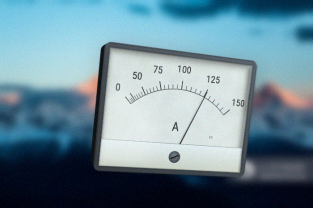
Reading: 125,A
